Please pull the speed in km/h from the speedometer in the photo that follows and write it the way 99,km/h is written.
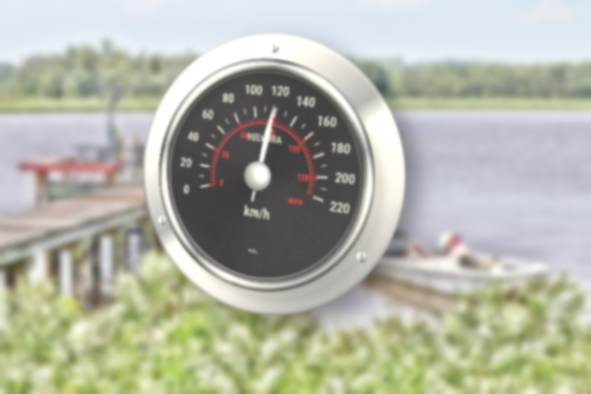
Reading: 120,km/h
